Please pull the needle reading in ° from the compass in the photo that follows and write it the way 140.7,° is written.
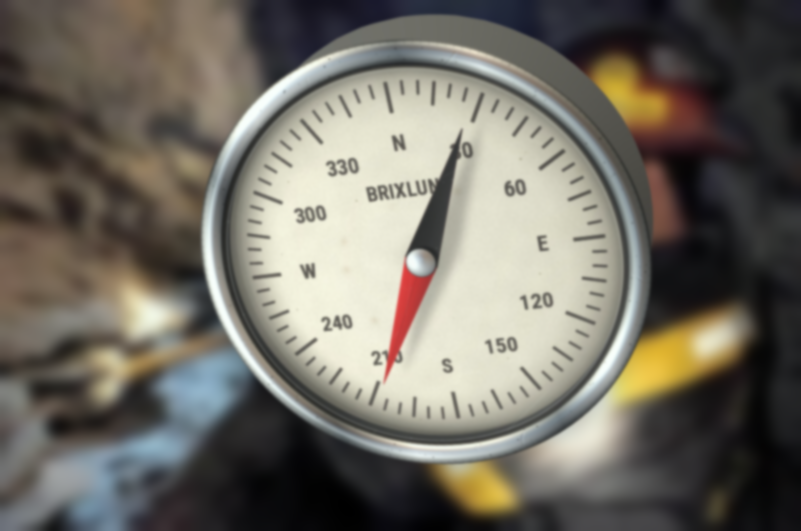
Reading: 207.5,°
